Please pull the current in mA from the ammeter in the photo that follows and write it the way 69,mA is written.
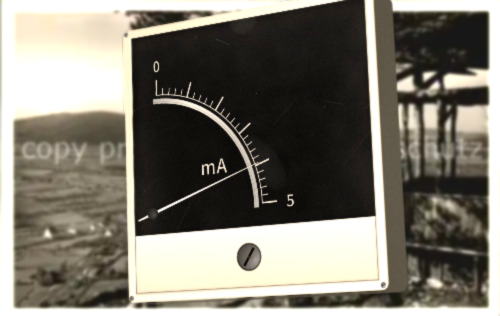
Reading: 4,mA
